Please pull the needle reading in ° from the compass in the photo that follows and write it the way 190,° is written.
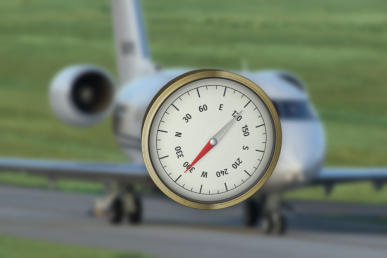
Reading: 300,°
